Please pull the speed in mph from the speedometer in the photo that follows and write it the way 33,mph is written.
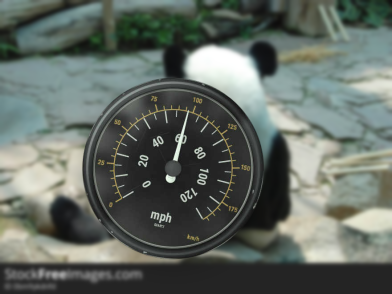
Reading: 60,mph
